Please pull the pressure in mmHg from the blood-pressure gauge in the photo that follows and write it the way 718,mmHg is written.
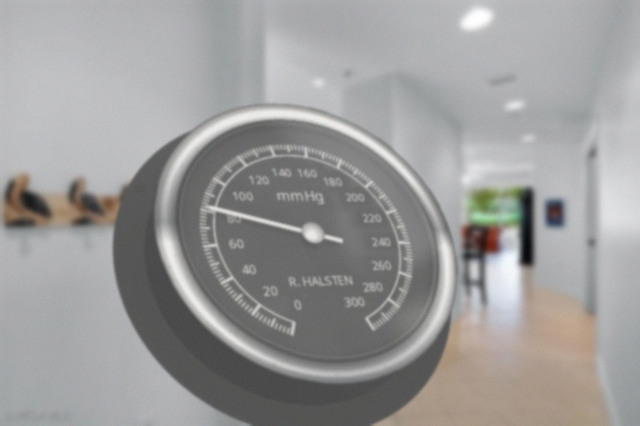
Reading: 80,mmHg
